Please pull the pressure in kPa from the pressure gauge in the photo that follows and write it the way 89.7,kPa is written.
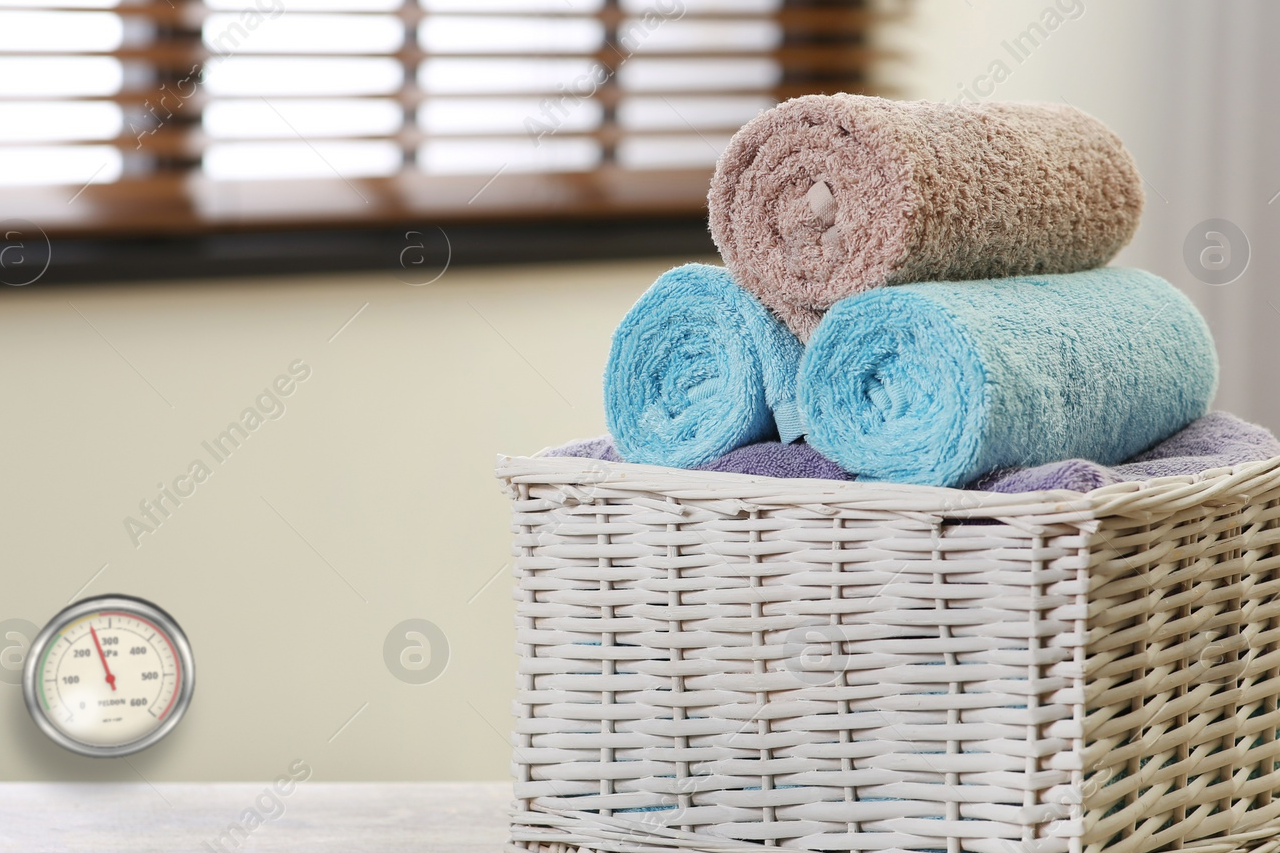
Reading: 260,kPa
